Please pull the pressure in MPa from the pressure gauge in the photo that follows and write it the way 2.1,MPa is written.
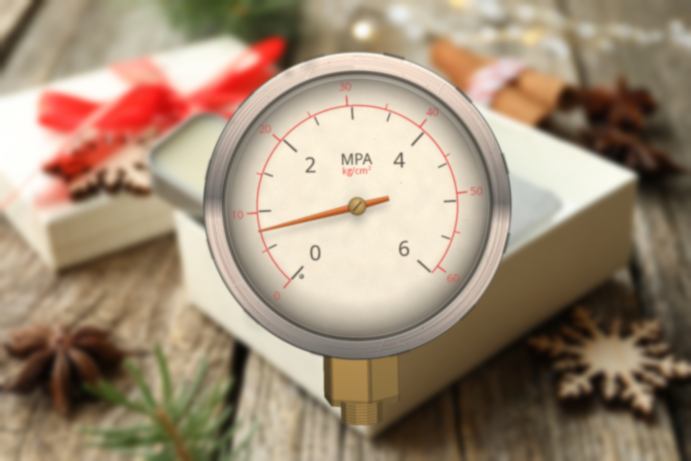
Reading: 0.75,MPa
